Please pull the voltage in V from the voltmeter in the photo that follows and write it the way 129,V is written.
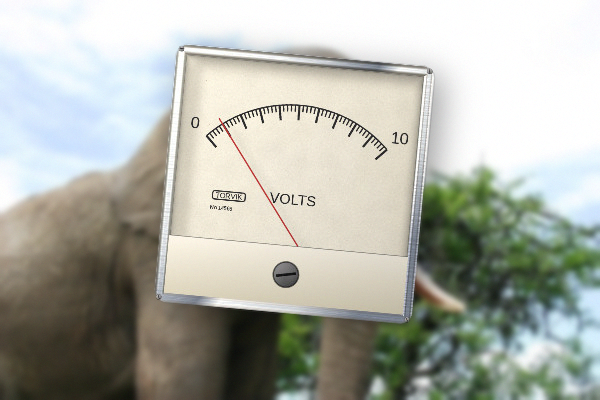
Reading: 1,V
